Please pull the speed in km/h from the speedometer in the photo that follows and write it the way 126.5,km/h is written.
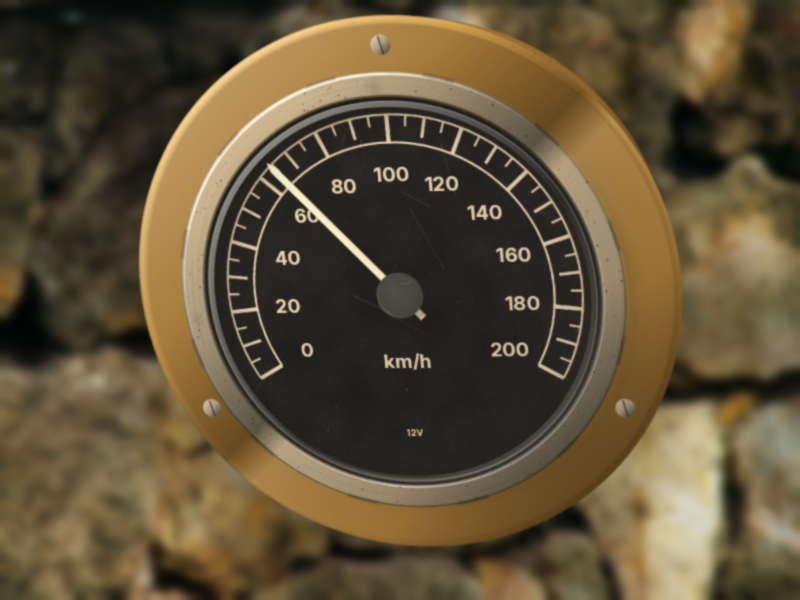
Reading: 65,km/h
